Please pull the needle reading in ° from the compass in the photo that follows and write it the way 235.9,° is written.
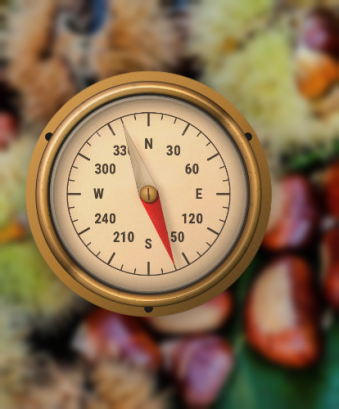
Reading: 160,°
